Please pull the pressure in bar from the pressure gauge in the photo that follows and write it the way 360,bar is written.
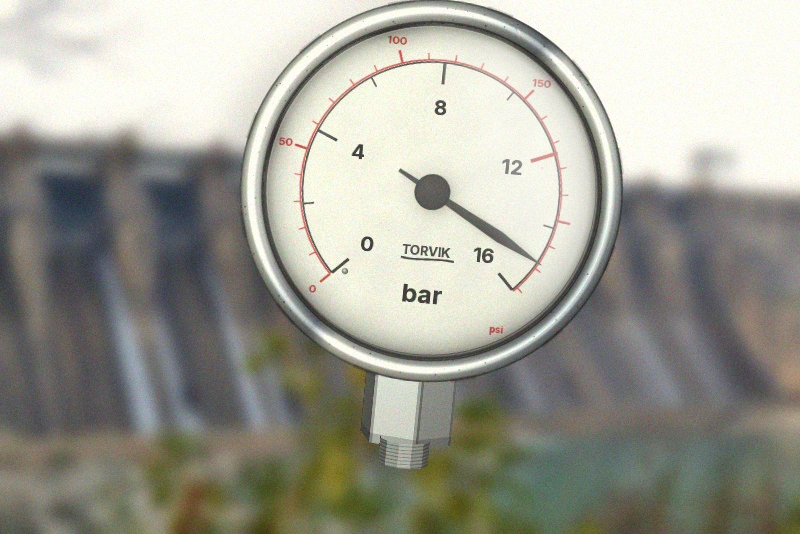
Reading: 15,bar
